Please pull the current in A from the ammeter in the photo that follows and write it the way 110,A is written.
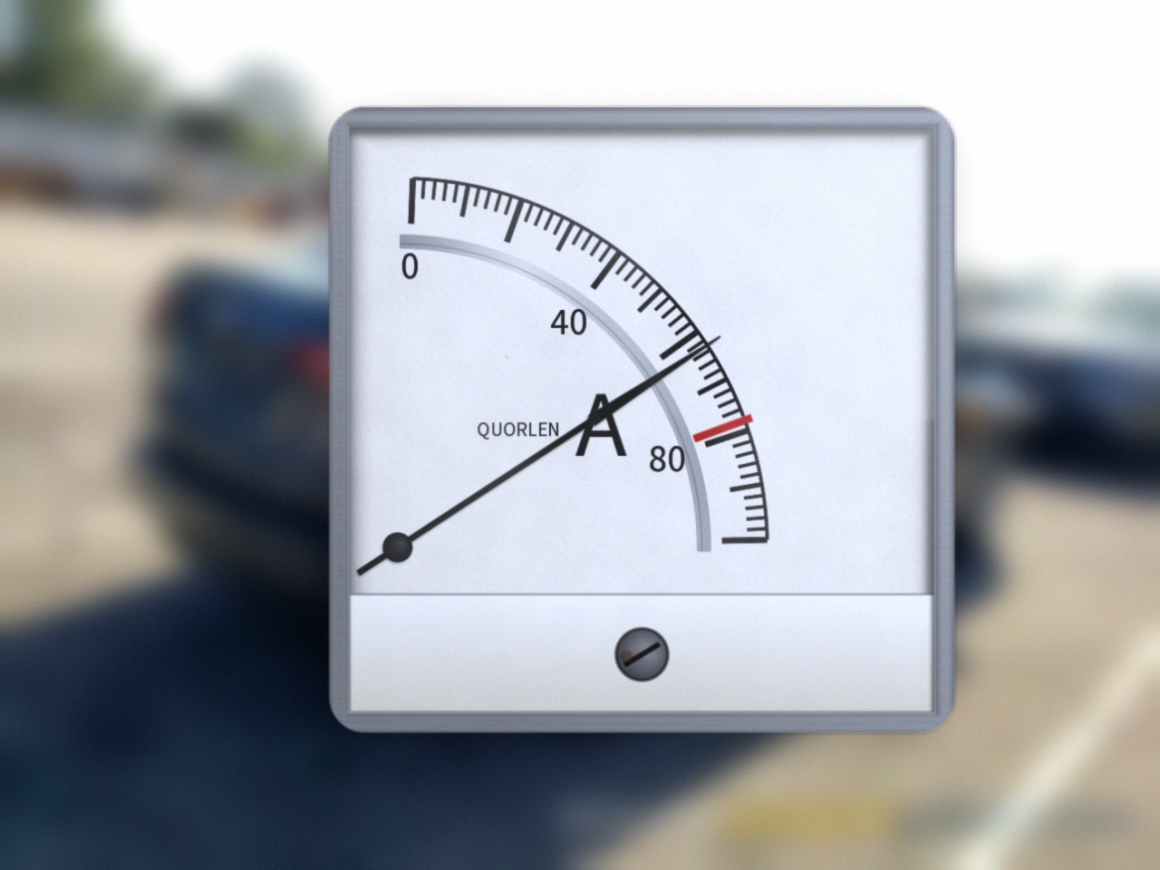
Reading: 63,A
